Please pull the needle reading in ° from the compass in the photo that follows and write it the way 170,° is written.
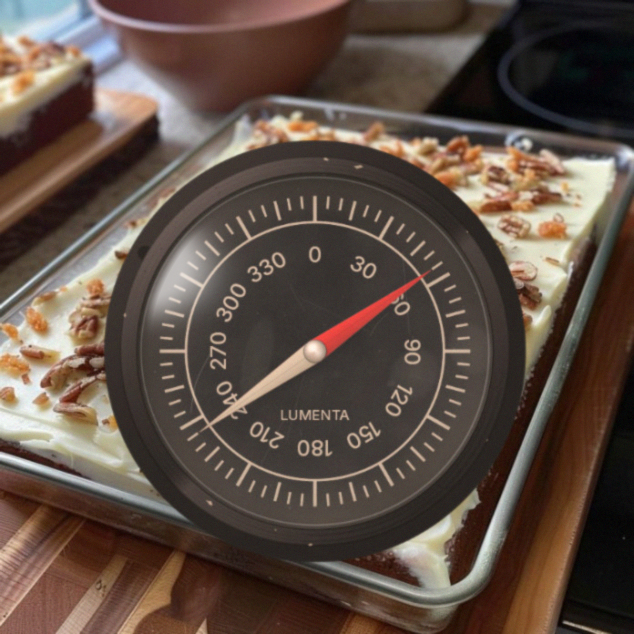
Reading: 55,°
